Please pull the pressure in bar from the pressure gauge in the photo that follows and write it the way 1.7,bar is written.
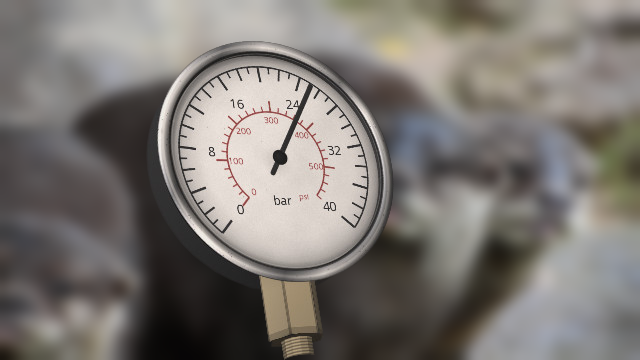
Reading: 25,bar
